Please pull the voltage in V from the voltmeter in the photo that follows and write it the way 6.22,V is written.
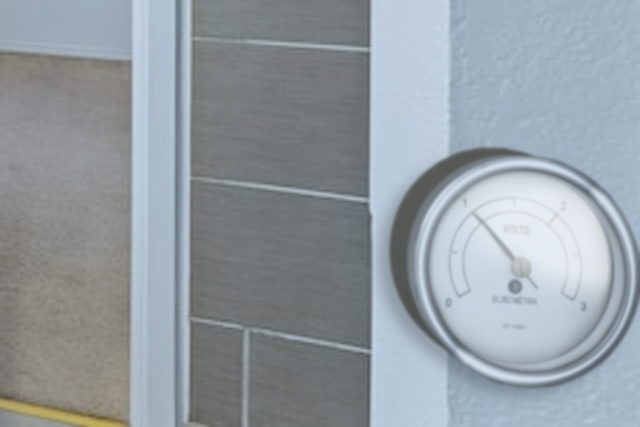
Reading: 1,V
